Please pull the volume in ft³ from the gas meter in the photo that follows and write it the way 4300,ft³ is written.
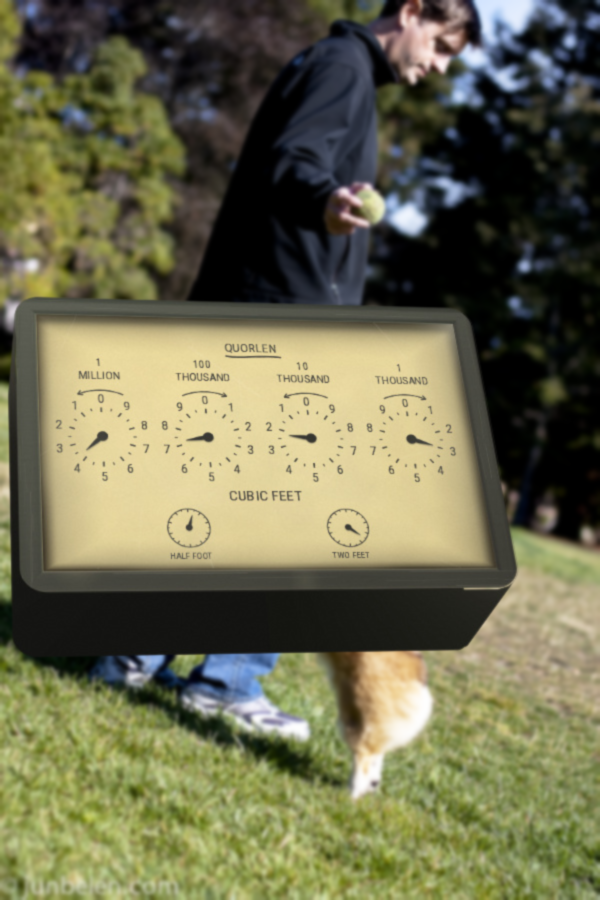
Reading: 372300,ft³
